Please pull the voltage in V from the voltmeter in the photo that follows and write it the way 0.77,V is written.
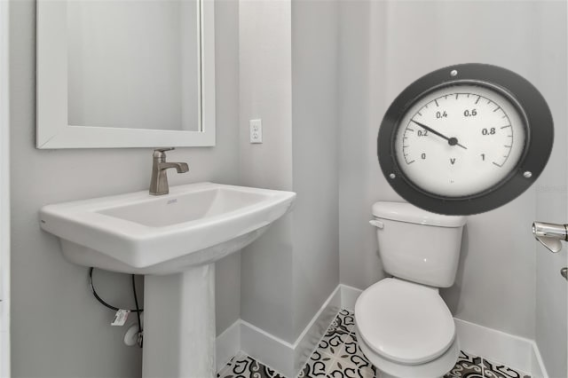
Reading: 0.25,V
